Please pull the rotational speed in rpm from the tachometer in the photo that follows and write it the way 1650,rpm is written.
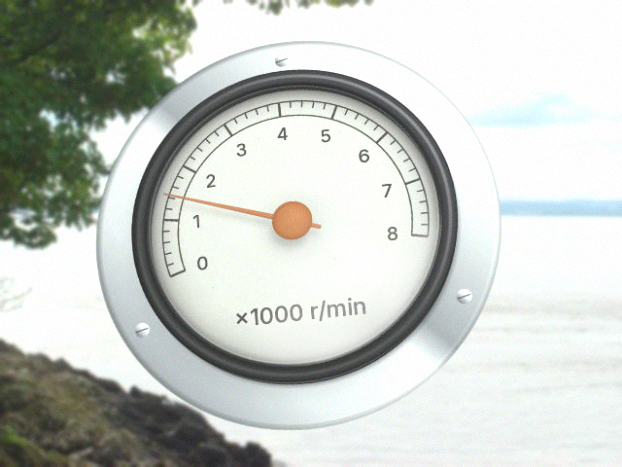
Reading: 1400,rpm
